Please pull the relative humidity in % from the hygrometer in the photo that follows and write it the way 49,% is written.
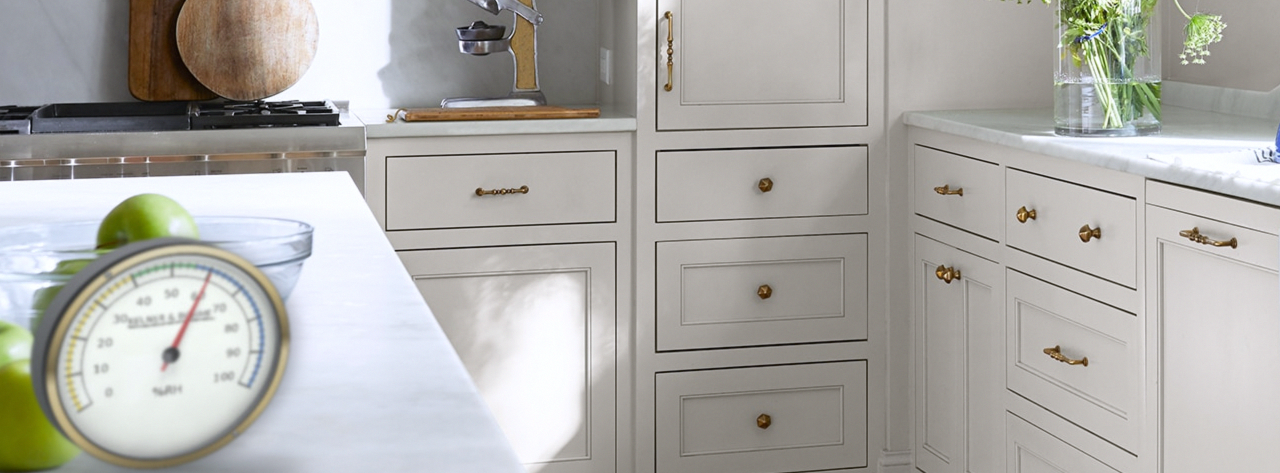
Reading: 60,%
